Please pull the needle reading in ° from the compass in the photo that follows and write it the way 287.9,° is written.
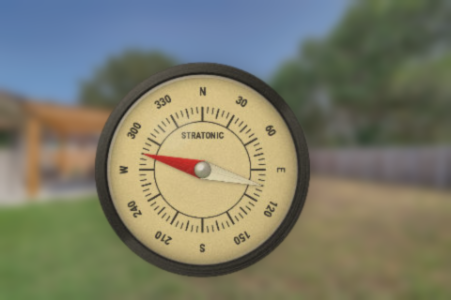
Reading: 285,°
